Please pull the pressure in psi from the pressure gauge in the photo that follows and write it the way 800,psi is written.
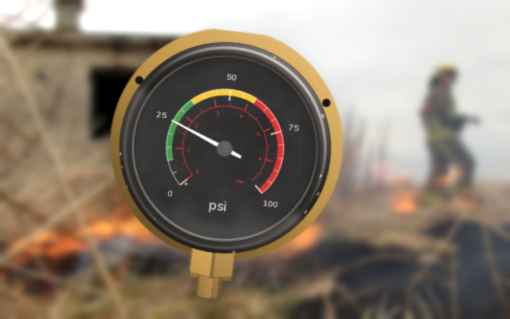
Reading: 25,psi
